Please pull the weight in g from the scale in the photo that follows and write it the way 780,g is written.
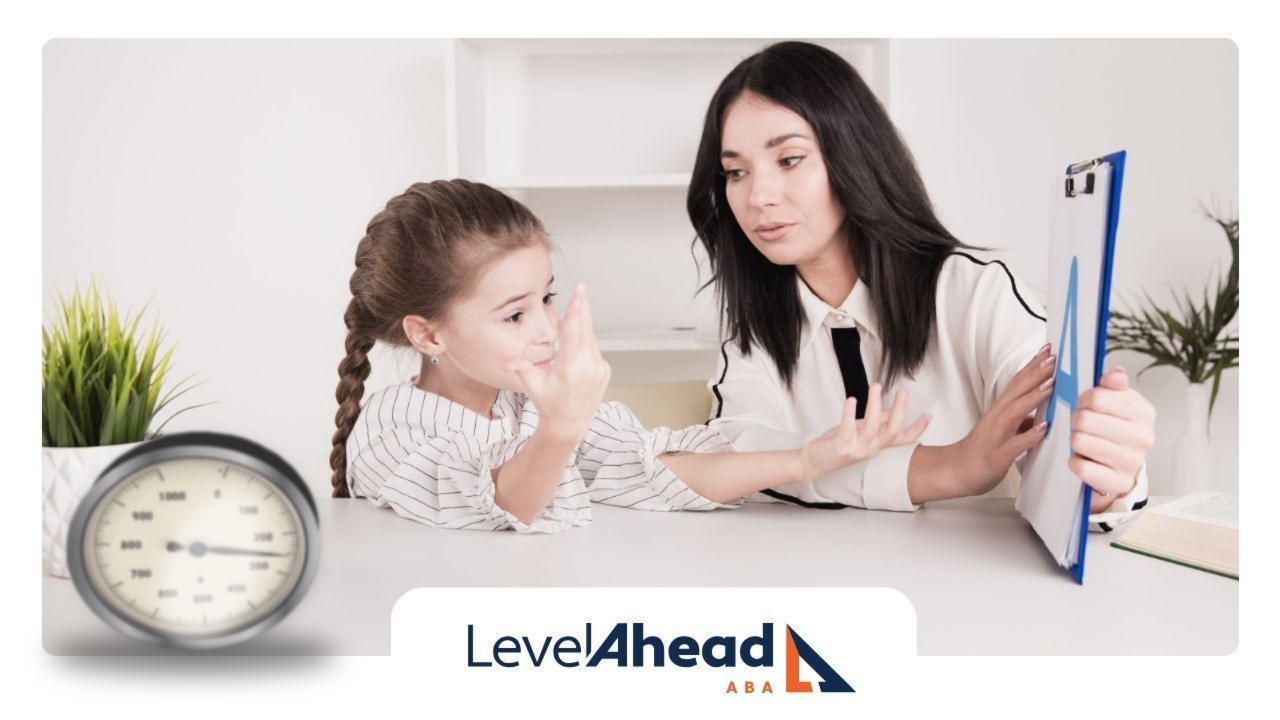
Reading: 250,g
